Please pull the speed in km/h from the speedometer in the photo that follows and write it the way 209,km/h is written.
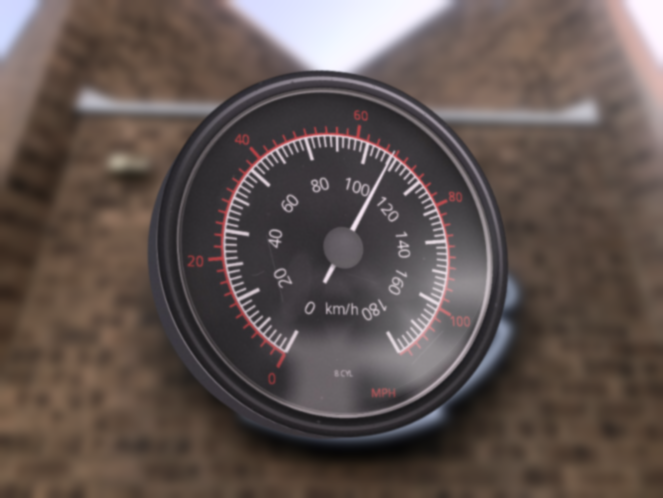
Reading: 108,km/h
